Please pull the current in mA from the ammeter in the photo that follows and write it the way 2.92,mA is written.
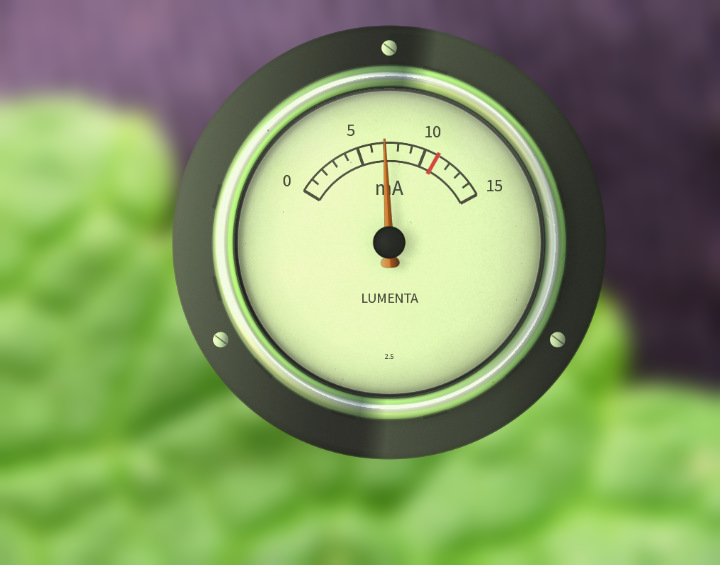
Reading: 7,mA
